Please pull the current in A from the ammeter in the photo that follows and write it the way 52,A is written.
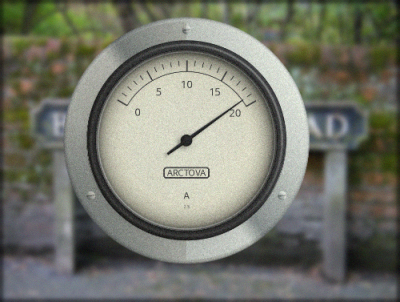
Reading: 19,A
